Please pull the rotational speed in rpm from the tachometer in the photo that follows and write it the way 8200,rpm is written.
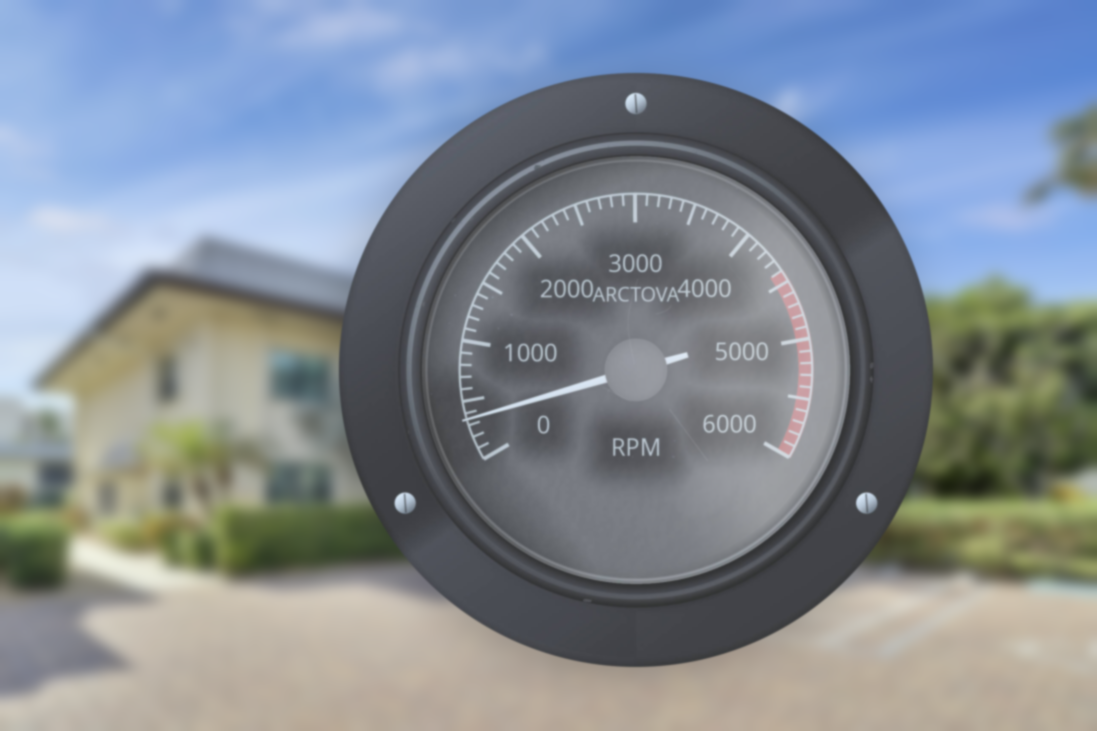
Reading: 350,rpm
